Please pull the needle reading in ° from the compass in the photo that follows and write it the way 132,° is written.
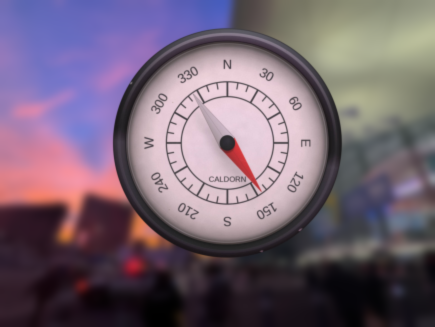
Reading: 145,°
